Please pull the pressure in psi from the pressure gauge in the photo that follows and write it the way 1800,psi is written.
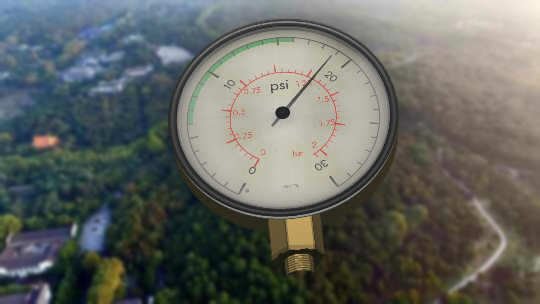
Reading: 19,psi
